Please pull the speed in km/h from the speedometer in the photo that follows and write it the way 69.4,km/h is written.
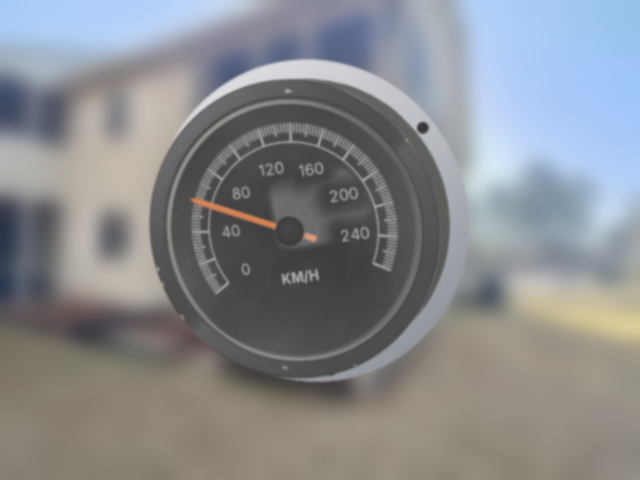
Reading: 60,km/h
